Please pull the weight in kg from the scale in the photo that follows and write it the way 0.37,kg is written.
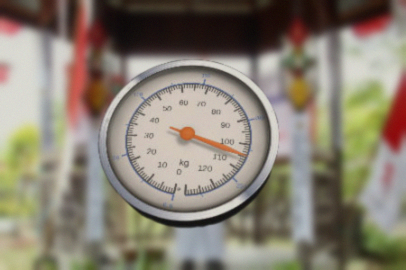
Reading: 105,kg
